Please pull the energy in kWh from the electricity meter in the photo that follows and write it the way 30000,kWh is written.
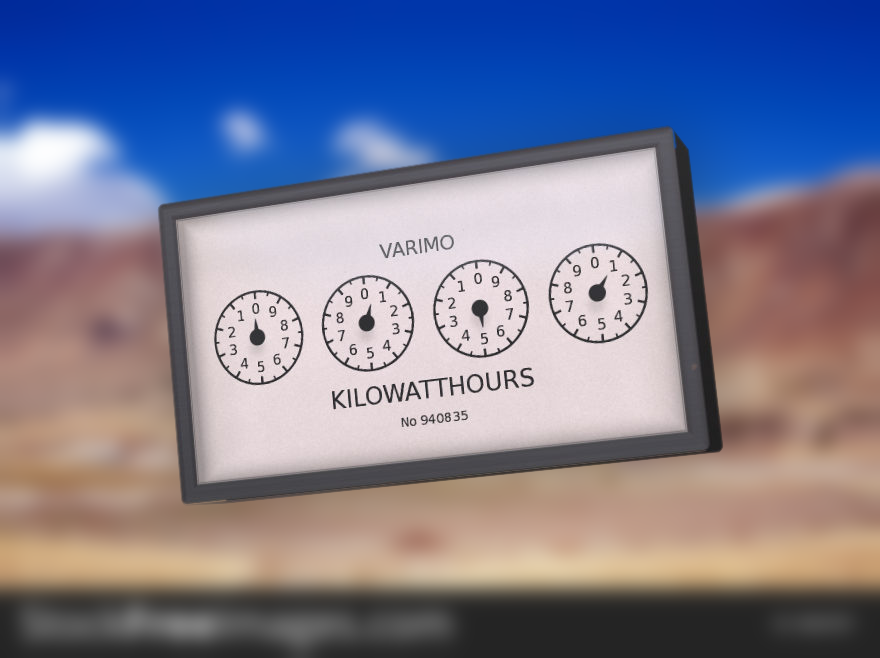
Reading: 51,kWh
